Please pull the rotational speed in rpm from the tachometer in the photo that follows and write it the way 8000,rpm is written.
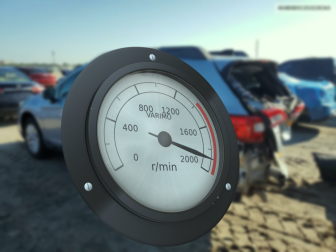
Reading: 1900,rpm
